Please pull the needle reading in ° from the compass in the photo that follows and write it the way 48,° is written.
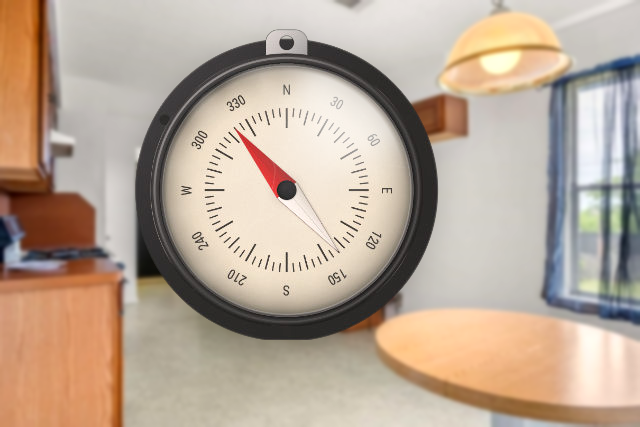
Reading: 320,°
